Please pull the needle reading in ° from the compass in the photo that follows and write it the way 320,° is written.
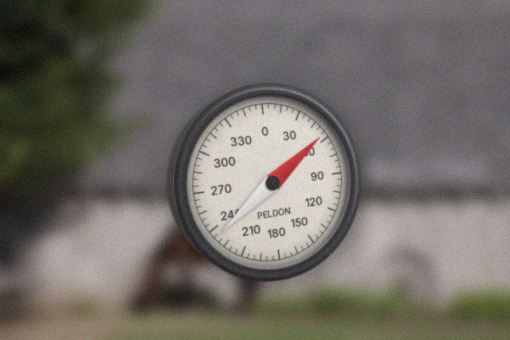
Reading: 55,°
